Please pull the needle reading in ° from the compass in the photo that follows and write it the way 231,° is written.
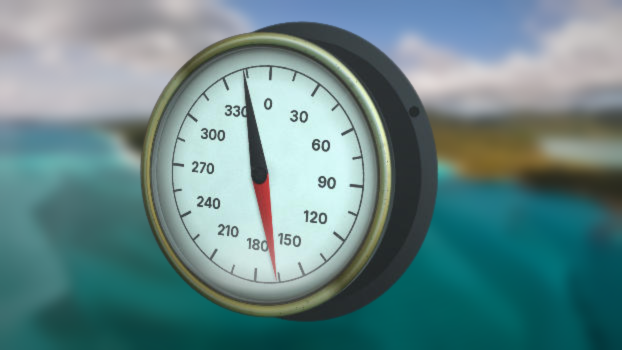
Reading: 165,°
